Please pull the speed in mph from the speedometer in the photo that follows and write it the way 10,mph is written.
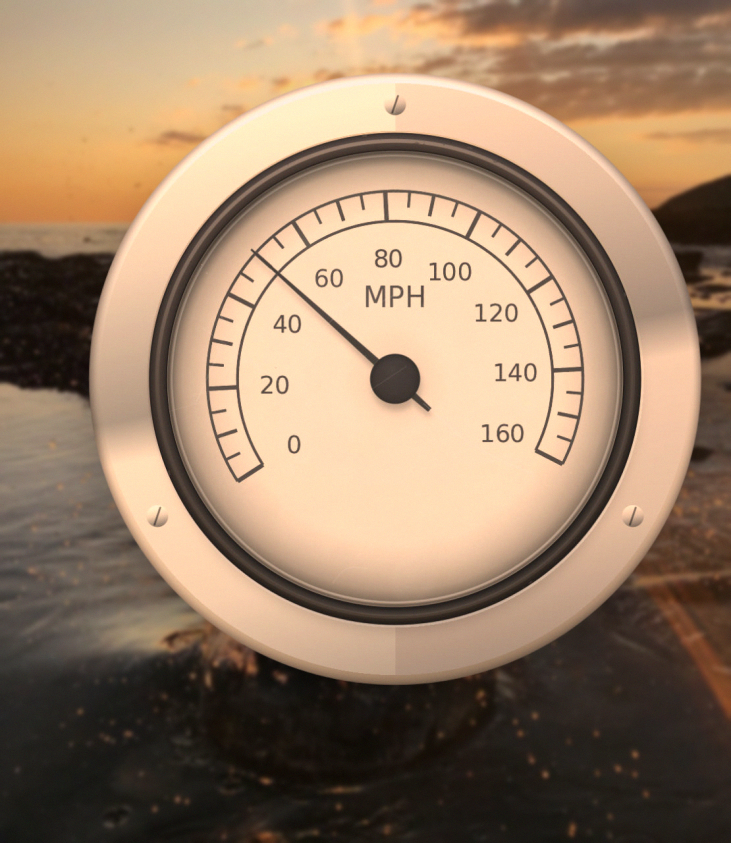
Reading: 50,mph
